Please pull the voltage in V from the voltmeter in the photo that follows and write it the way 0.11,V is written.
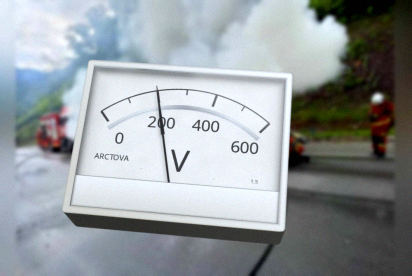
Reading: 200,V
